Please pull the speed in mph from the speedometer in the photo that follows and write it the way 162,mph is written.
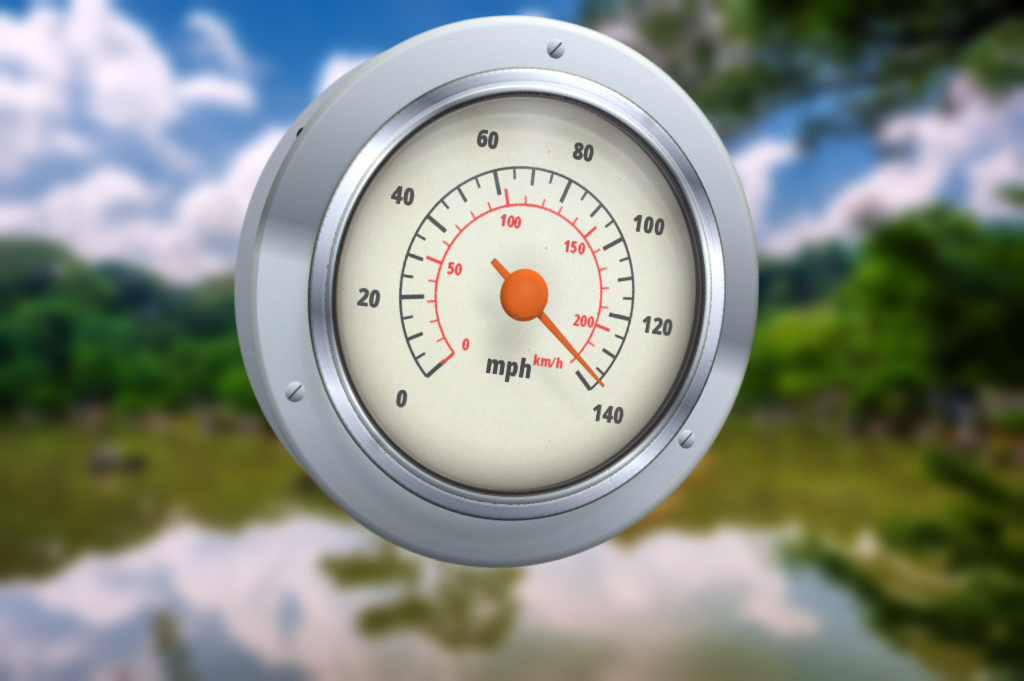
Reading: 137.5,mph
